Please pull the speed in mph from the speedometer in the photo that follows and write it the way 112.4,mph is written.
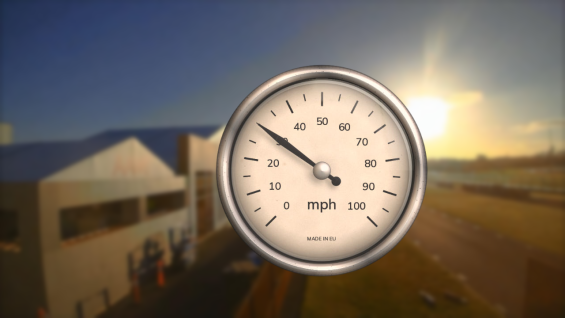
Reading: 30,mph
